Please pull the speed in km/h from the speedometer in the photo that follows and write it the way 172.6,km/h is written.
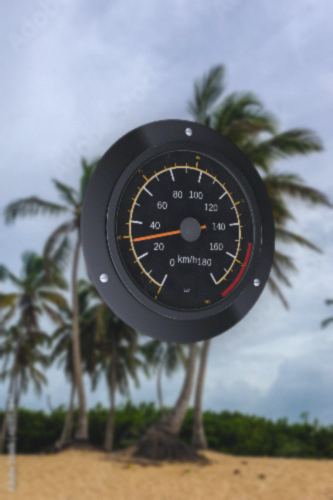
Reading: 30,km/h
